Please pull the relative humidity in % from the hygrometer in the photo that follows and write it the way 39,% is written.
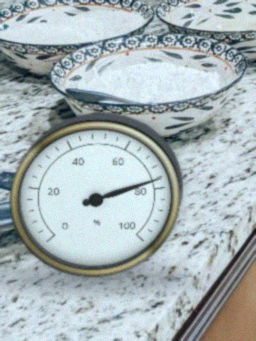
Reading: 76,%
